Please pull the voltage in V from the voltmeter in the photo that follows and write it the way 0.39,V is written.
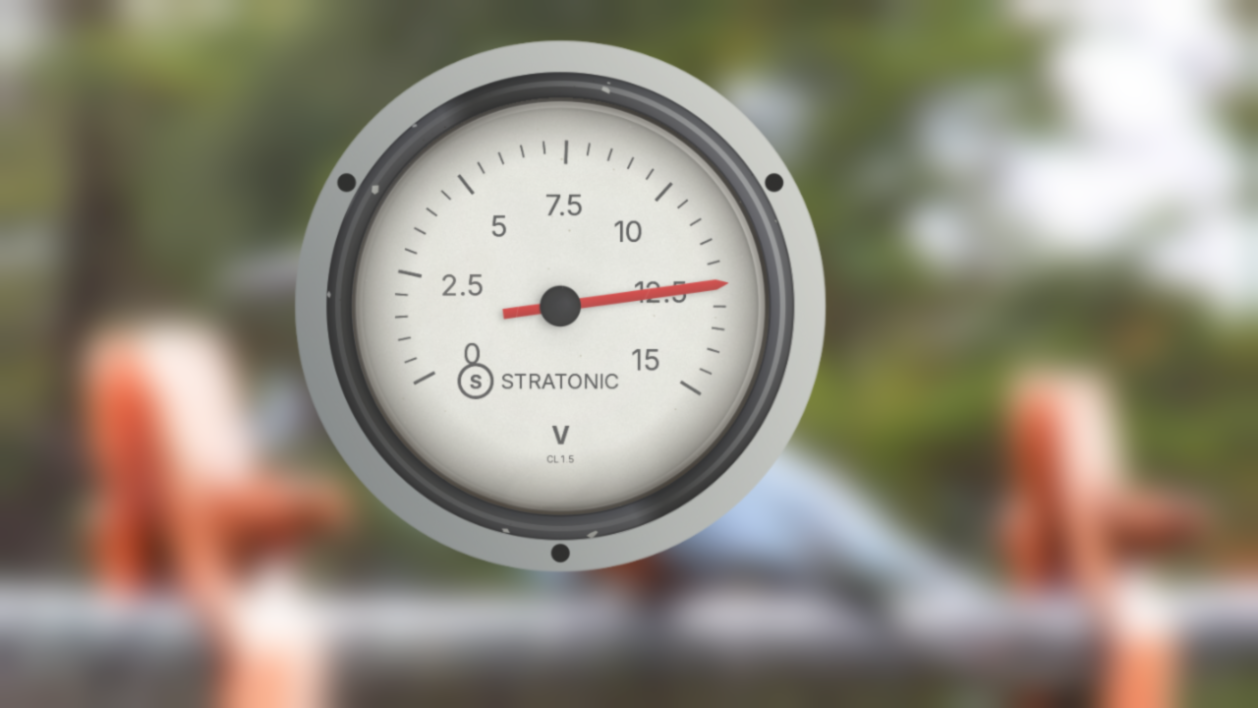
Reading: 12.5,V
